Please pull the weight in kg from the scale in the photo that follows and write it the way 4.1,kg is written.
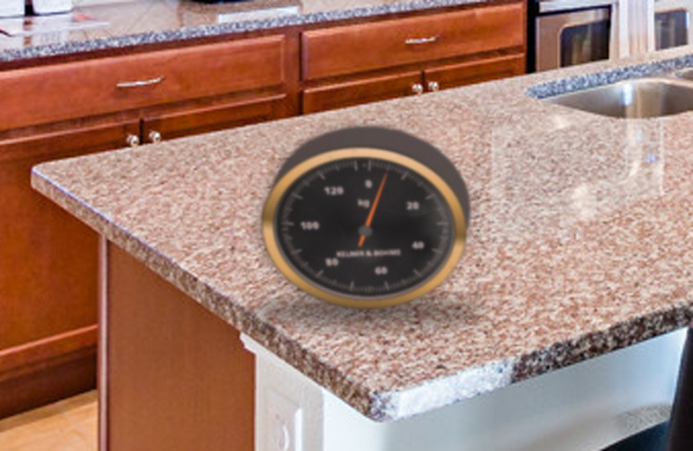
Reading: 5,kg
